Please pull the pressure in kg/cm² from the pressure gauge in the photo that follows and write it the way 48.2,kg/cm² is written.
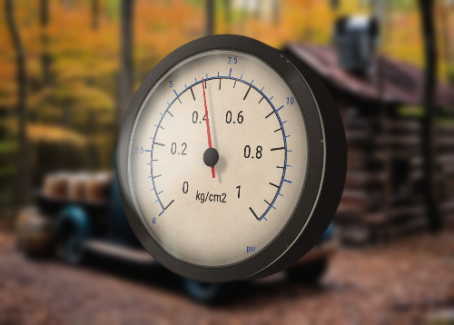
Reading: 0.45,kg/cm²
